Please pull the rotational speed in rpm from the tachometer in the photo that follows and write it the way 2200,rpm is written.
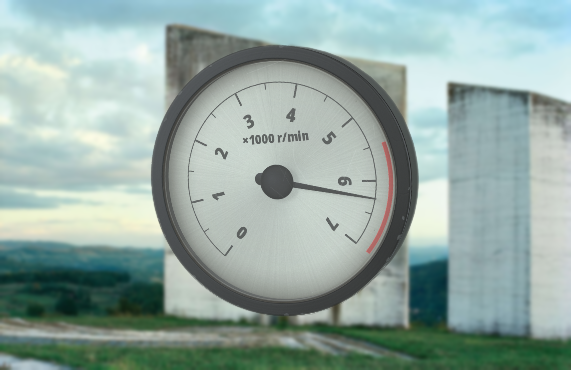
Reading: 6250,rpm
